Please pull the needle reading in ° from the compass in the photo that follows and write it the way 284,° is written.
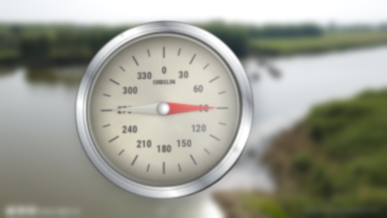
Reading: 90,°
